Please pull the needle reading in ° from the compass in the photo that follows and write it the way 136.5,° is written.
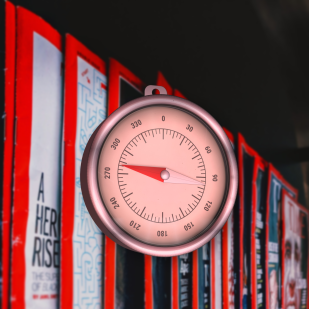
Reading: 280,°
